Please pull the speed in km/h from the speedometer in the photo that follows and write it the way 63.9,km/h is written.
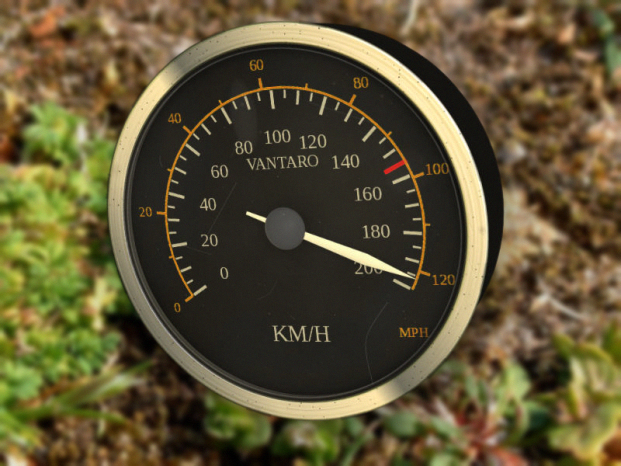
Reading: 195,km/h
